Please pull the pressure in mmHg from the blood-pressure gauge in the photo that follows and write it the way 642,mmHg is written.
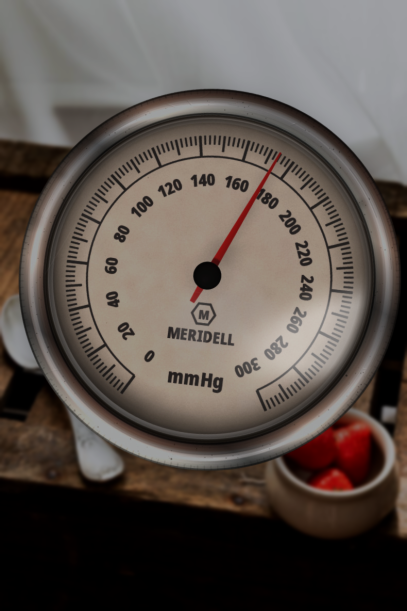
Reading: 174,mmHg
